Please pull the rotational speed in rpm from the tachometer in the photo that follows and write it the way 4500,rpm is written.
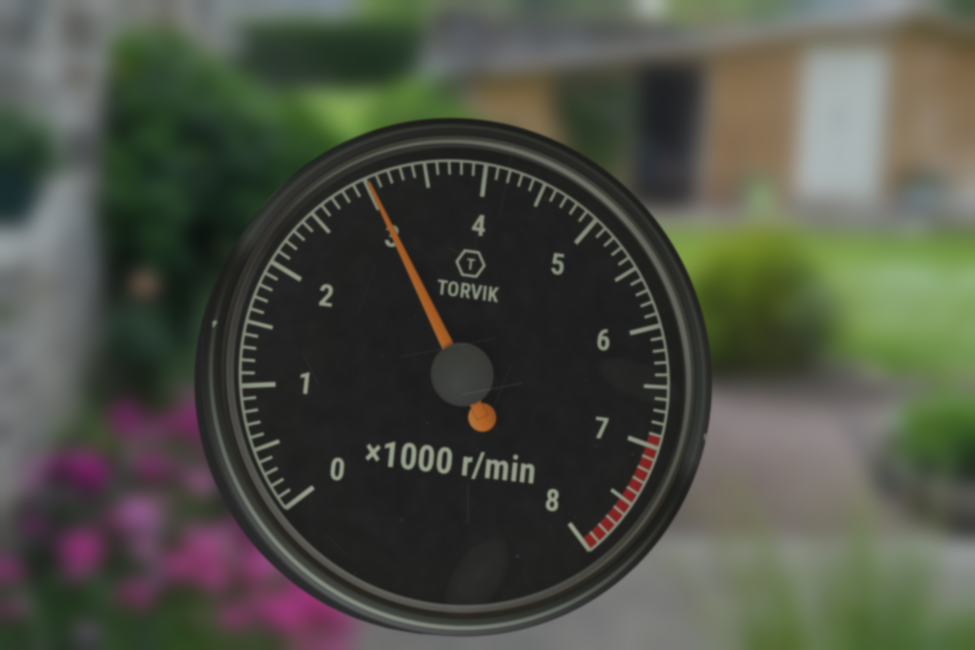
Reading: 3000,rpm
